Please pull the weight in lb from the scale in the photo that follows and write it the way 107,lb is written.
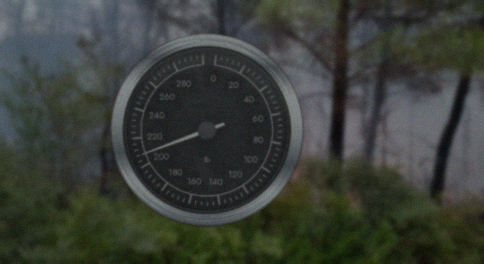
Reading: 208,lb
